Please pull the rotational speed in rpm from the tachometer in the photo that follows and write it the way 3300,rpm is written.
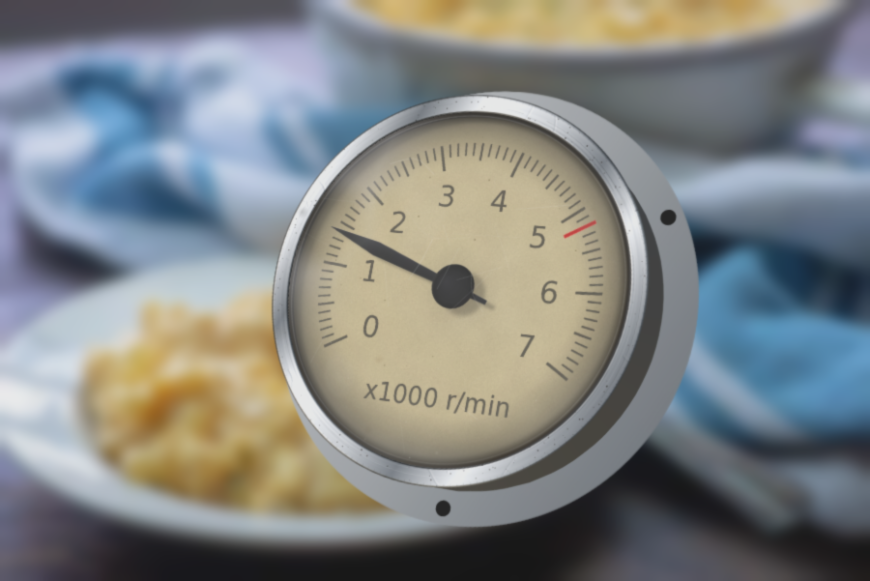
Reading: 1400,rpm
